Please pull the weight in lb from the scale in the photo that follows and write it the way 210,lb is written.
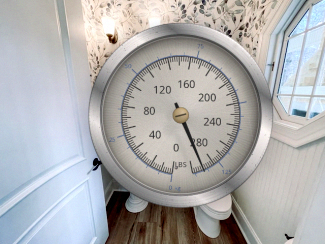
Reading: 290,lb
